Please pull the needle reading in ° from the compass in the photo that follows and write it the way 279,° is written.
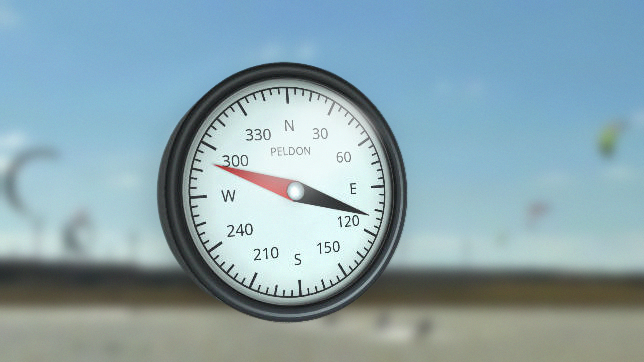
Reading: 290,°
